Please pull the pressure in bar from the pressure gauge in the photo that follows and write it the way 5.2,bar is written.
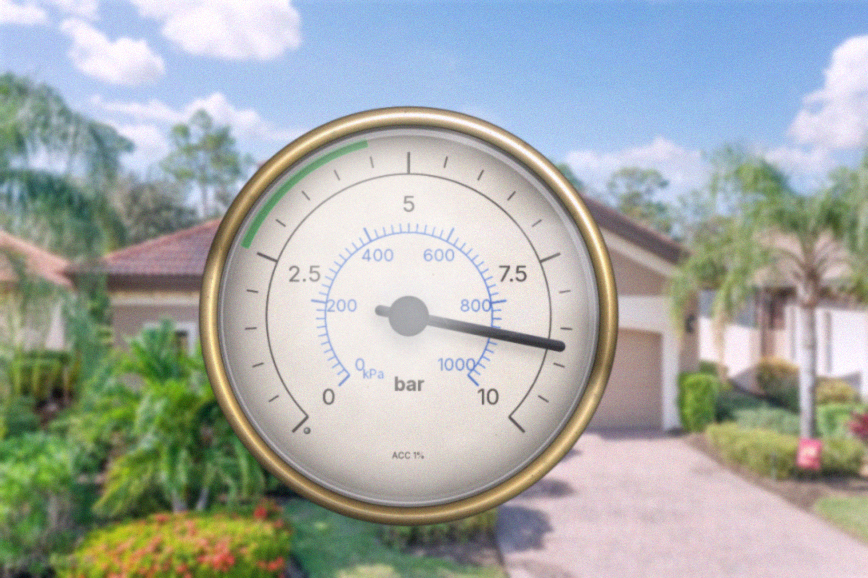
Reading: 8.75,bar
